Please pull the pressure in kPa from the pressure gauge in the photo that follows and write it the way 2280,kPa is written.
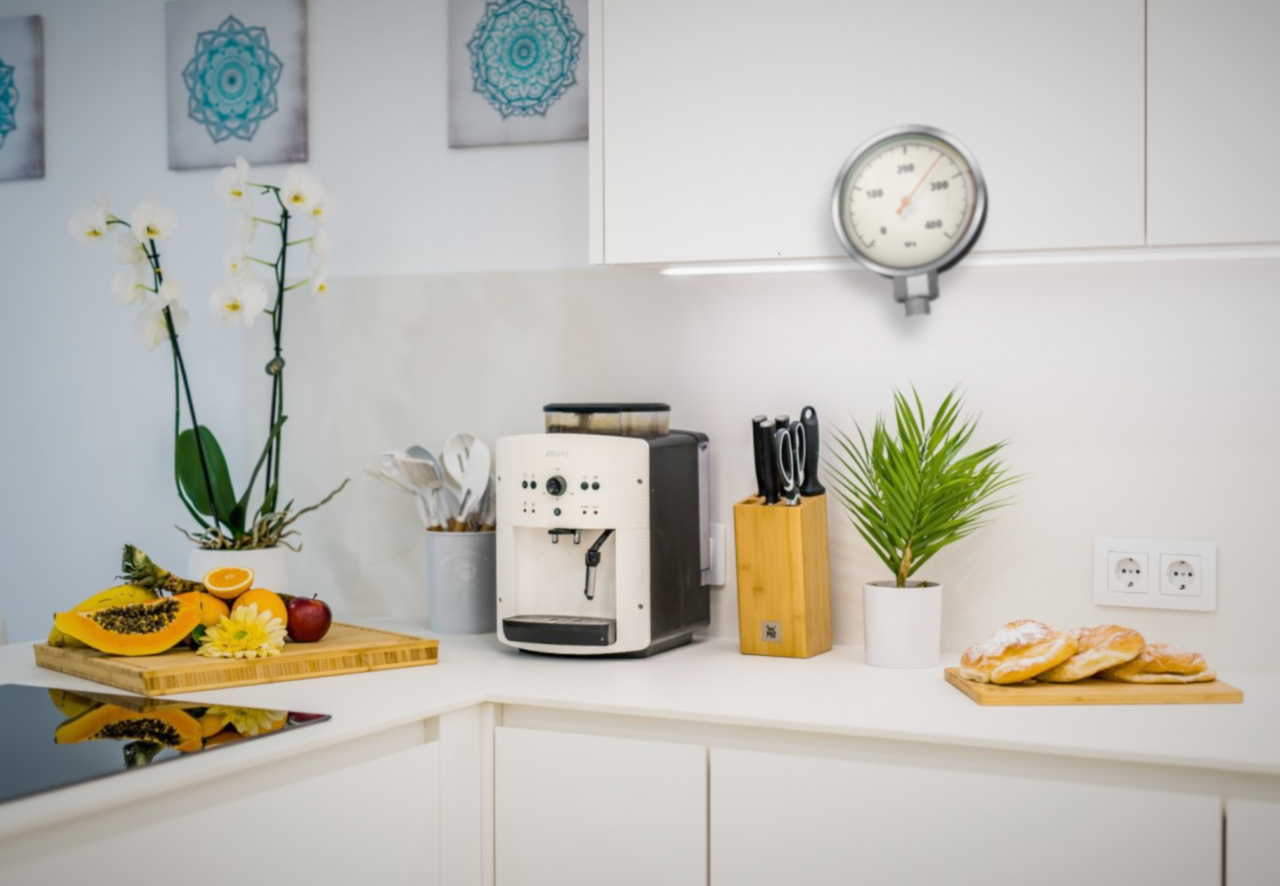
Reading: 260,kPa
